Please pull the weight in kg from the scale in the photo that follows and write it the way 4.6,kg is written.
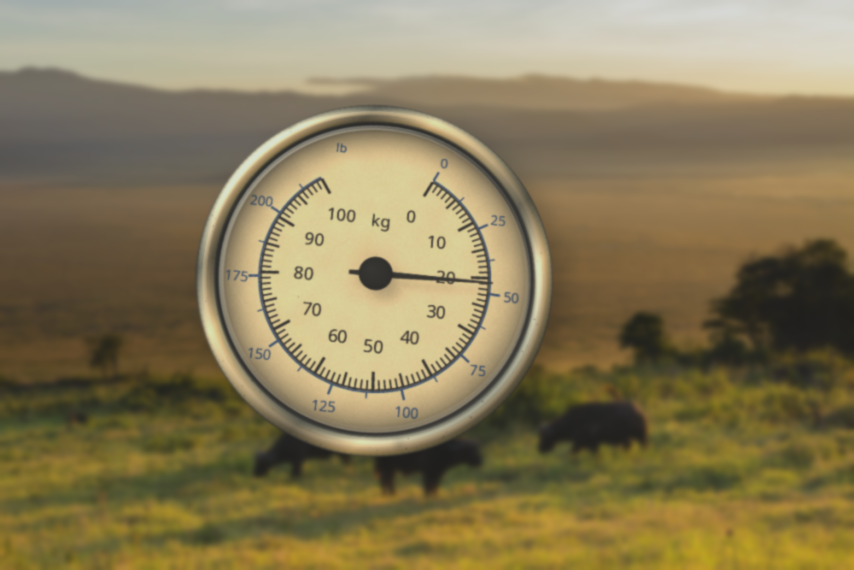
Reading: 21,kg
